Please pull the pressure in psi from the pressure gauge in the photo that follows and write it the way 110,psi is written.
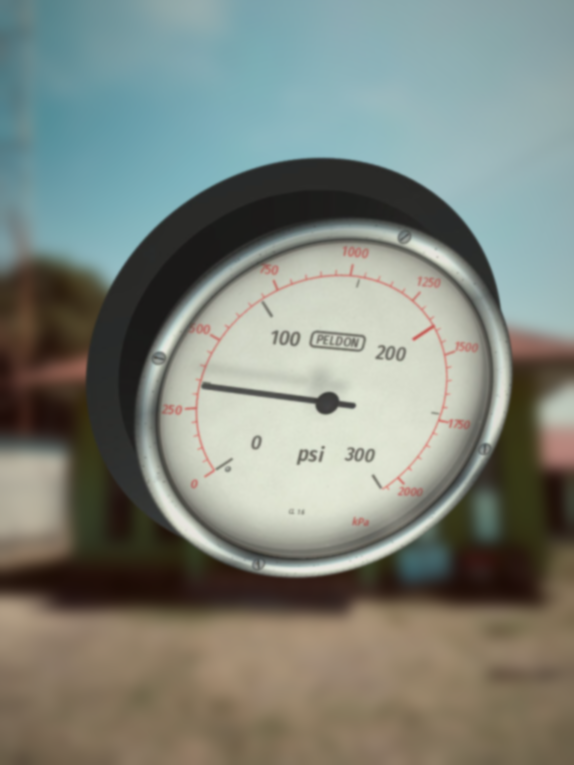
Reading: 50,psi
